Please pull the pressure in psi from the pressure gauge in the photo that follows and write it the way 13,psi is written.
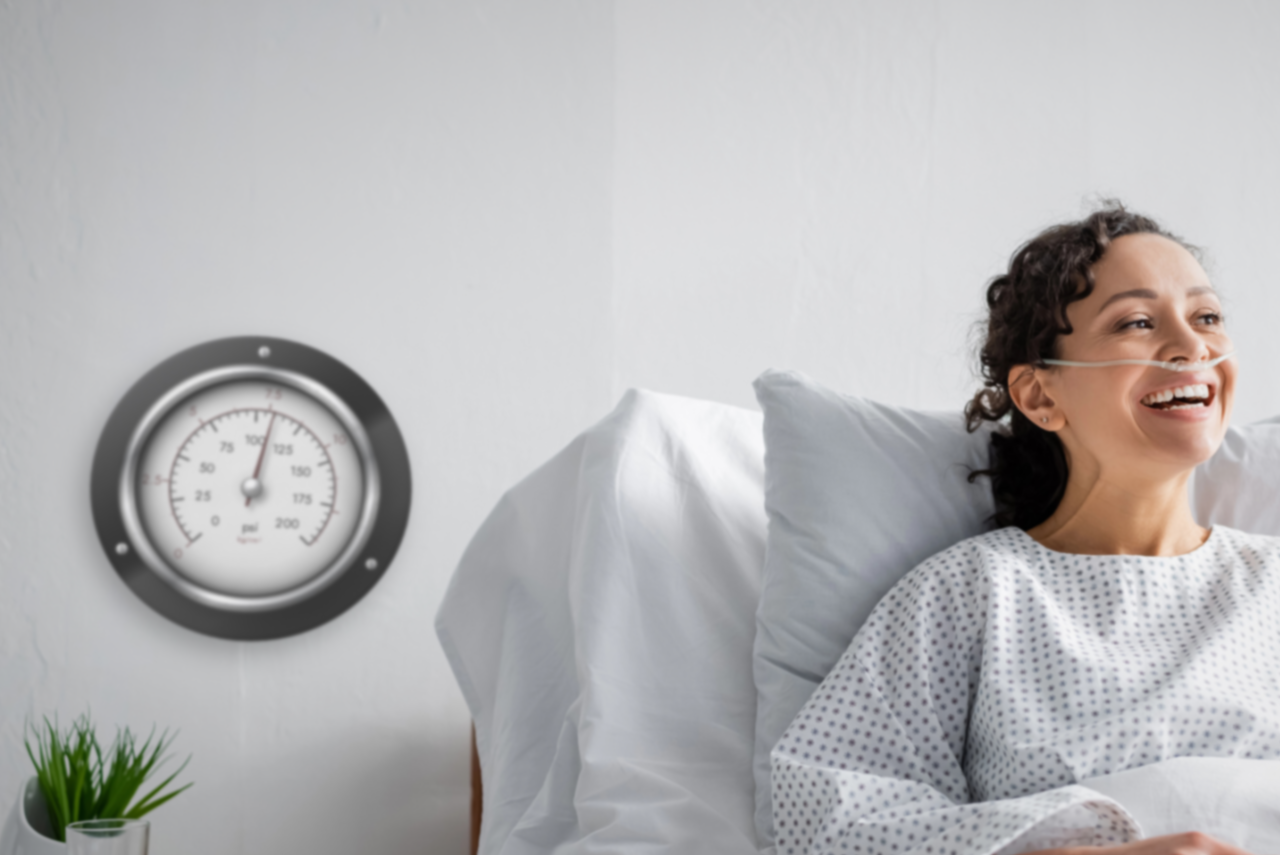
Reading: 110,psi
